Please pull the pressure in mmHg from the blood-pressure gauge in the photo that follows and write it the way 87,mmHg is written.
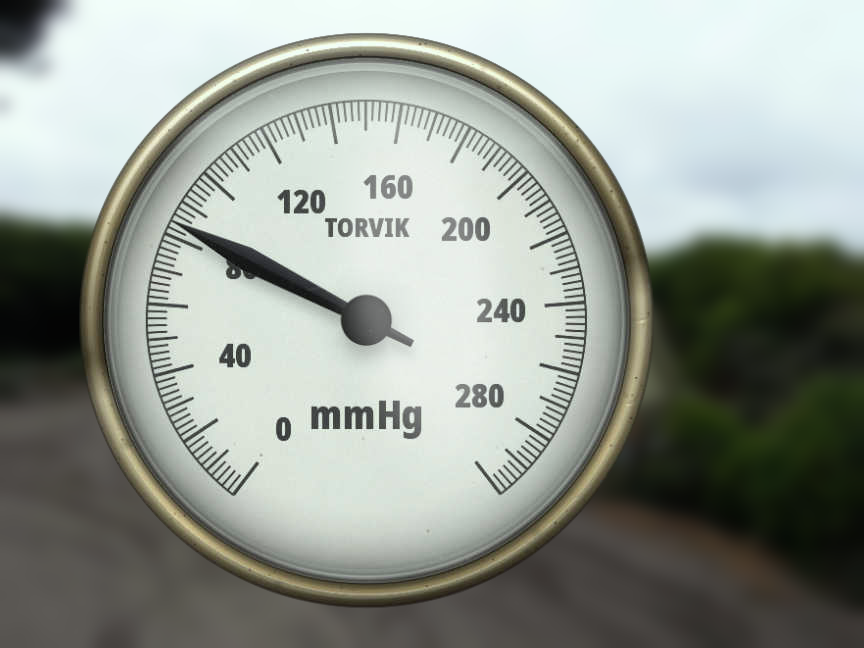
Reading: 84,mmHg
